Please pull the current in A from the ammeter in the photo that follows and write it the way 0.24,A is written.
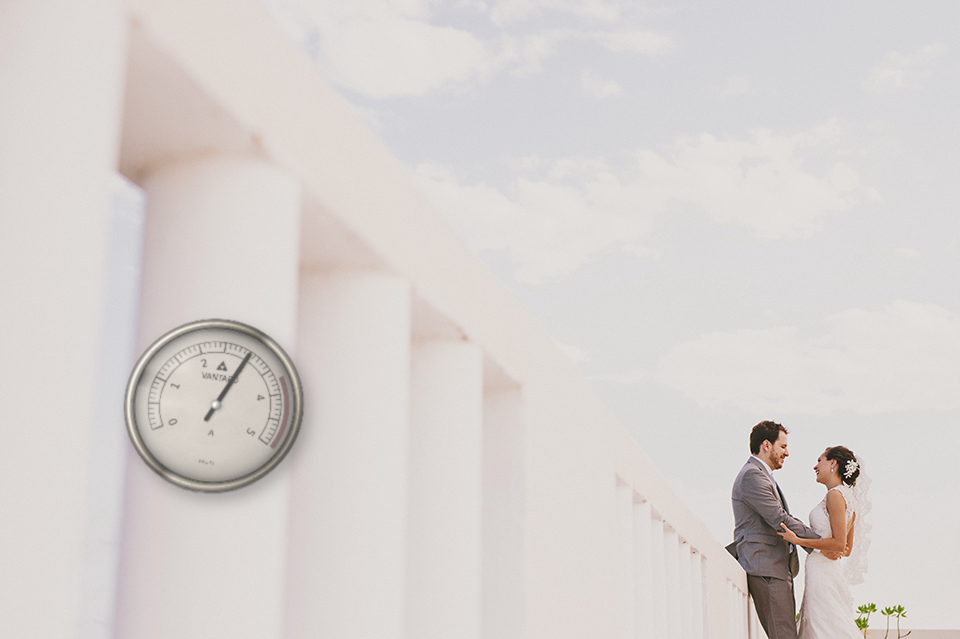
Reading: 3,A
